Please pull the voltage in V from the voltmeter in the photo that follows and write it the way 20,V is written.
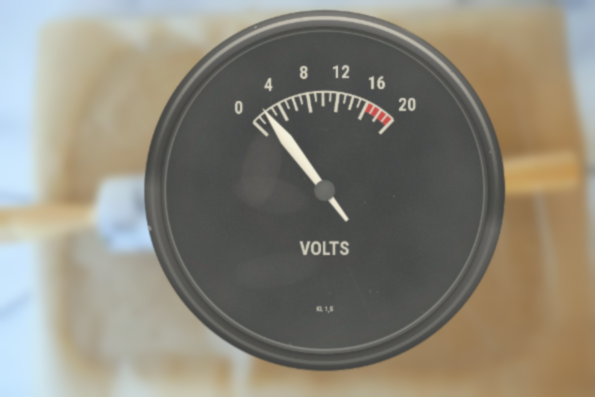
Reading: 2,V
